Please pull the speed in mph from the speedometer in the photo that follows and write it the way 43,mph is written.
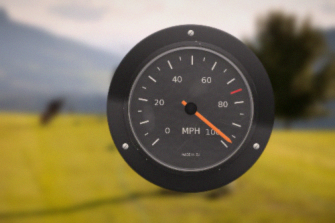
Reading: 97.5,mph
